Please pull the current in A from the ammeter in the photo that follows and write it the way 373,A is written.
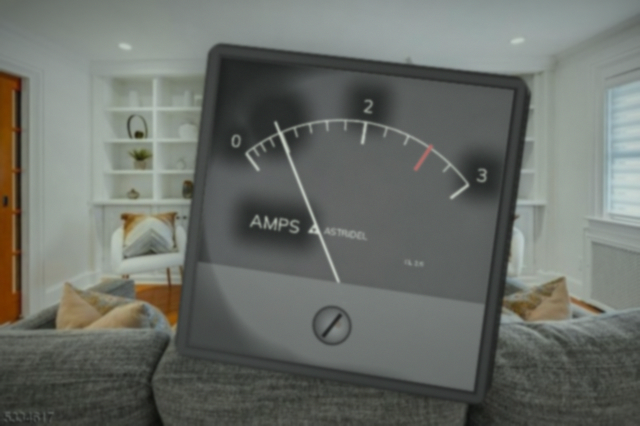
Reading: 1,A
